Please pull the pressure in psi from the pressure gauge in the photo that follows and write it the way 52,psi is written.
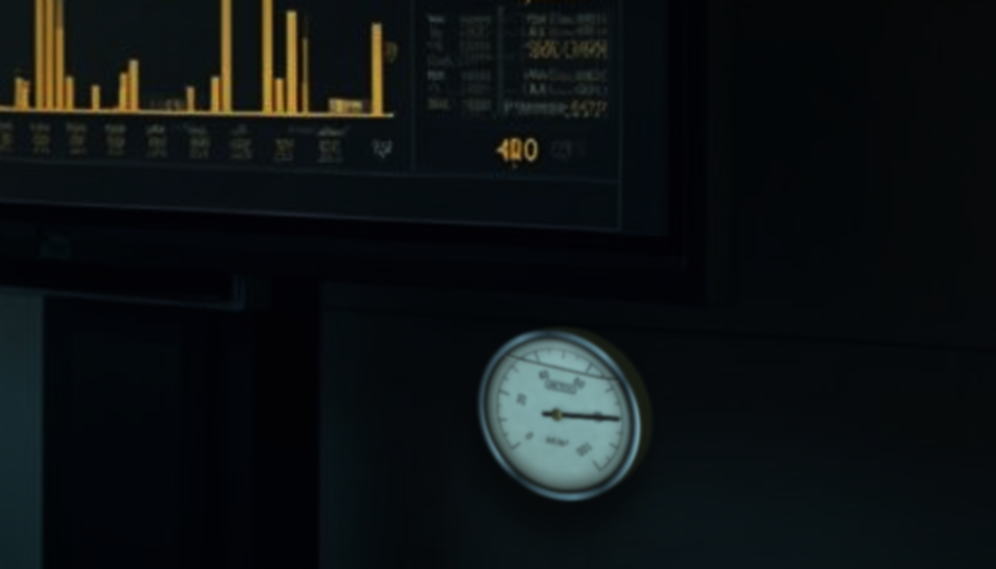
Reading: 80,psi
